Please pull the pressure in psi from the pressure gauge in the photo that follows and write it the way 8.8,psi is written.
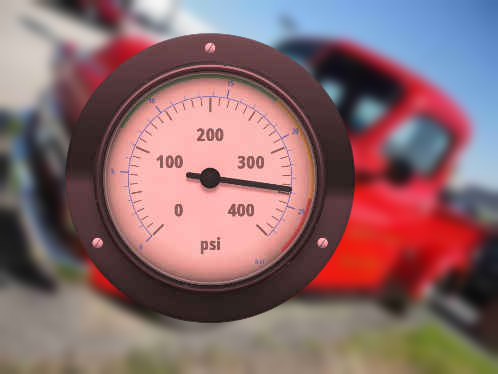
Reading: 345,psi
